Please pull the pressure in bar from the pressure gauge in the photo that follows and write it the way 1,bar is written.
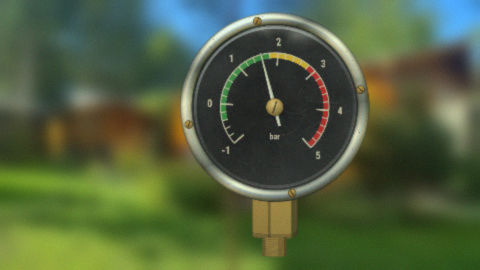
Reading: 1.6,bar
